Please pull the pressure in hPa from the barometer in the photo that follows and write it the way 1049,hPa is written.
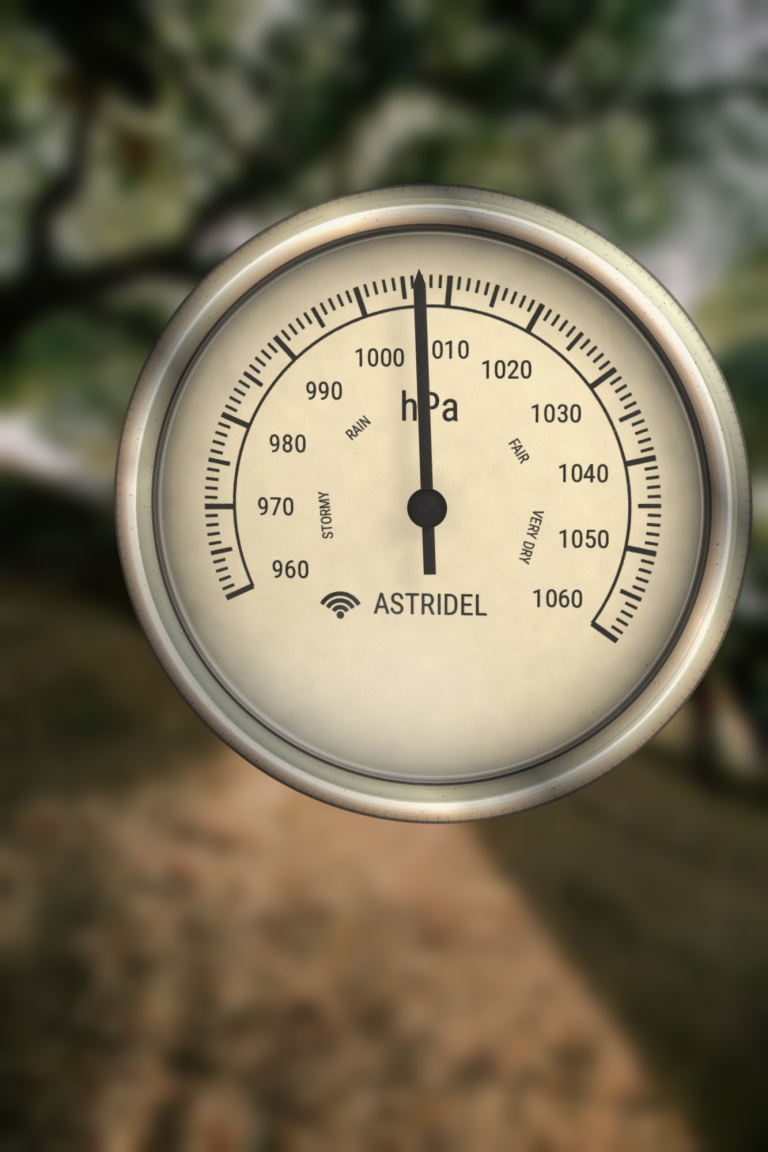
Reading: 1007,hPa
